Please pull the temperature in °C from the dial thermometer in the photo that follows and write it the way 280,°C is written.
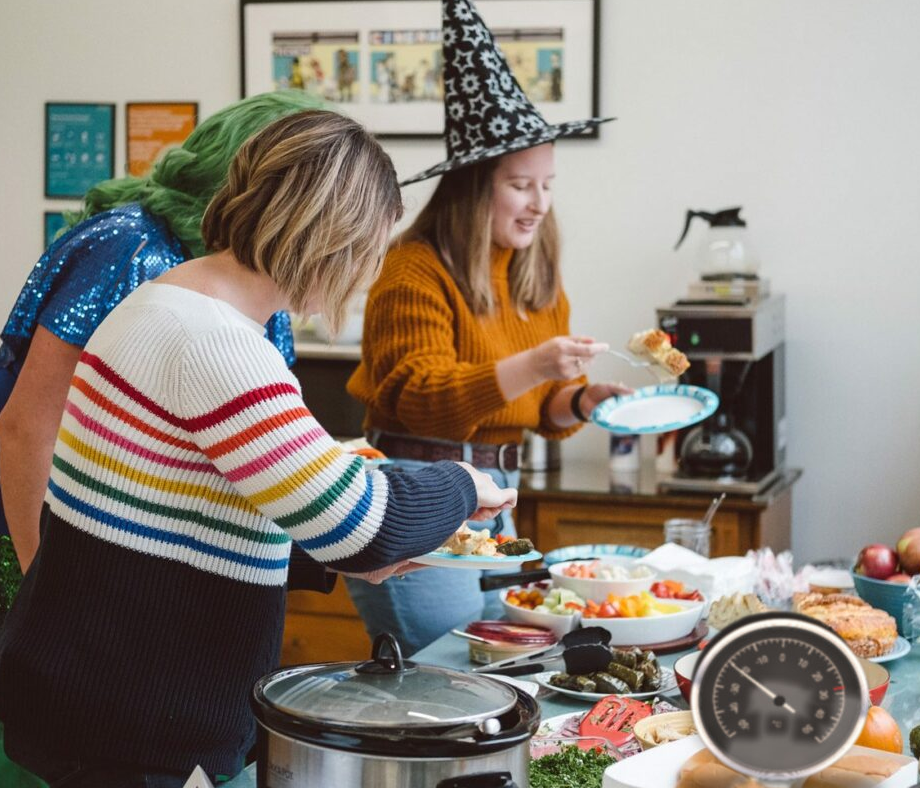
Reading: -20,°C
